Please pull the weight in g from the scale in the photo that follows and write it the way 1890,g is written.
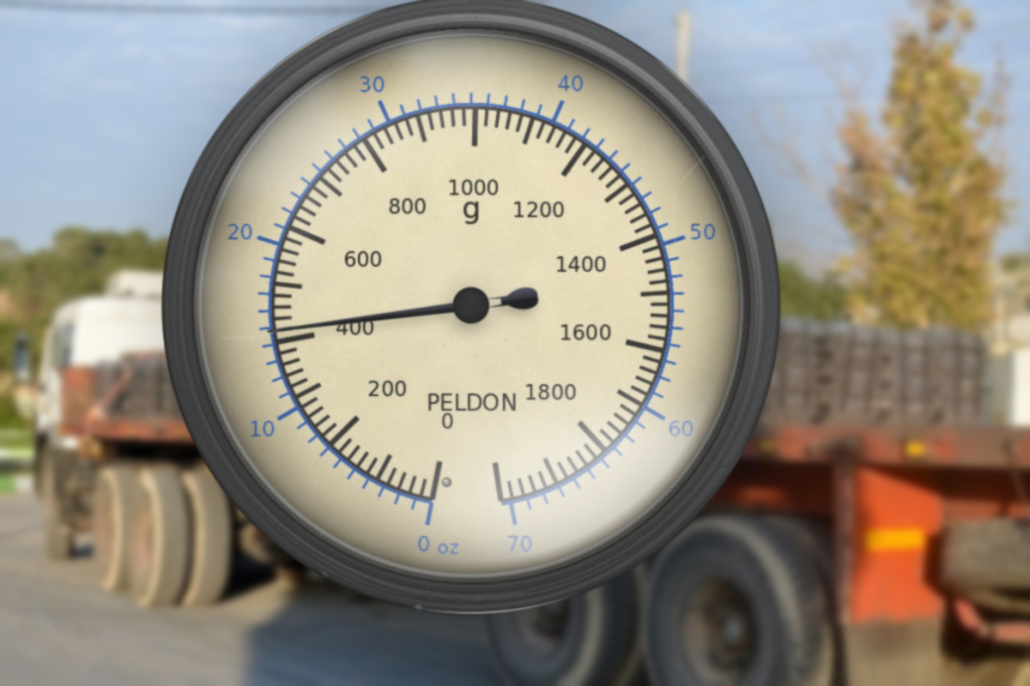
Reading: 420,g
